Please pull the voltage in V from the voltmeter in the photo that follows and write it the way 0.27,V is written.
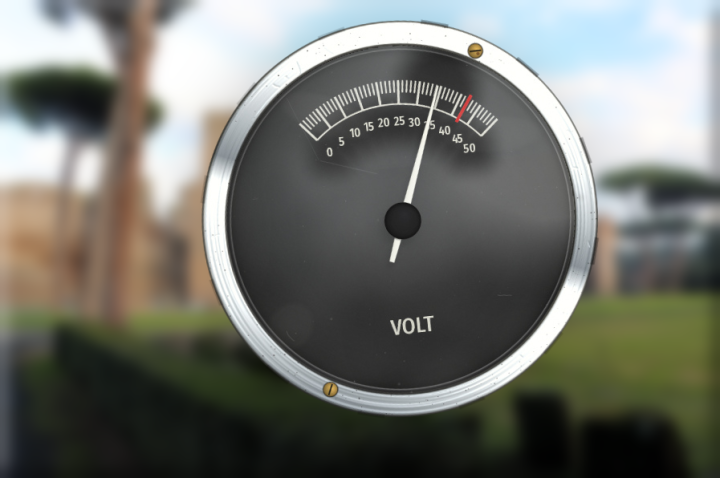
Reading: 34,V
